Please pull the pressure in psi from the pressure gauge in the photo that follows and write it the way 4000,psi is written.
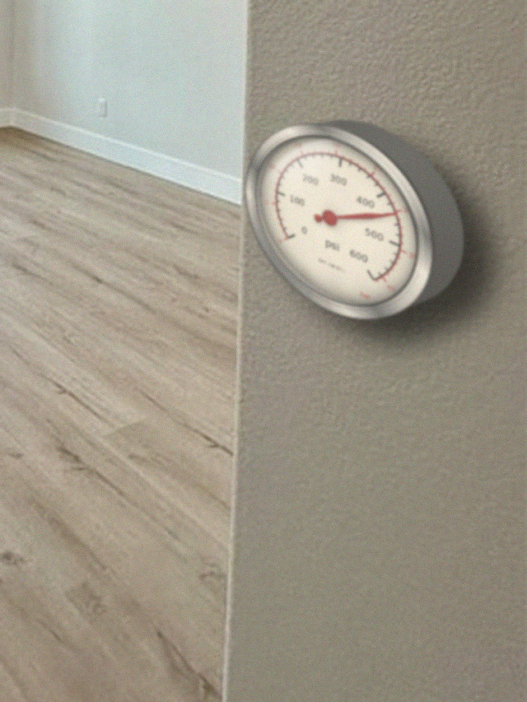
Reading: 440,psi
